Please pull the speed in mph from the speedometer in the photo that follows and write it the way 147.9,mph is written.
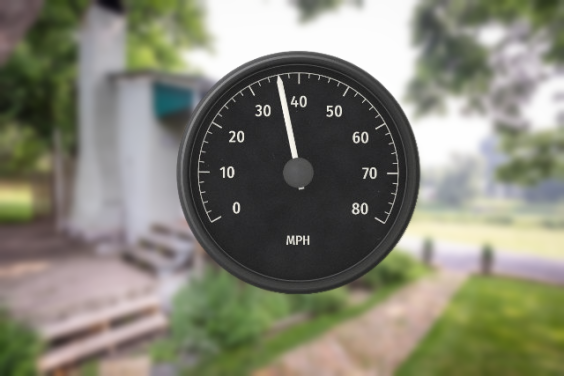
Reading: 36,mph
